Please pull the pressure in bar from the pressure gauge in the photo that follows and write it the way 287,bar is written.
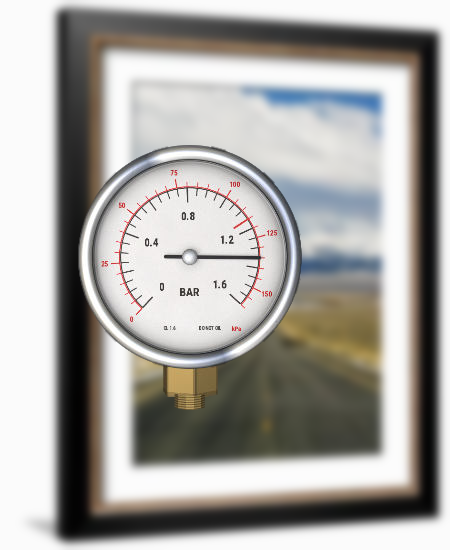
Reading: 1.35,bar
